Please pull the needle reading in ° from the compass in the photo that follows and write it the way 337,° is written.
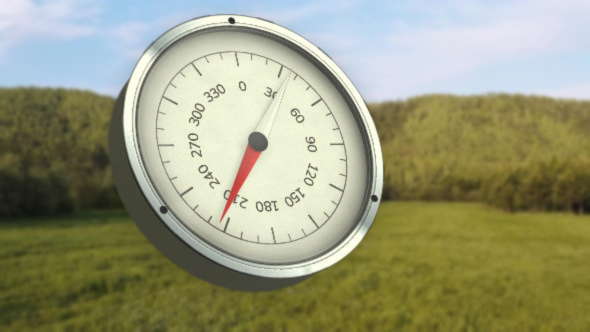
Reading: 215,°
